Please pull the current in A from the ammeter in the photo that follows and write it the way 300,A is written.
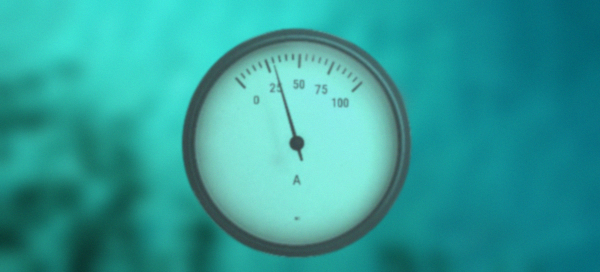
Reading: 30,A
